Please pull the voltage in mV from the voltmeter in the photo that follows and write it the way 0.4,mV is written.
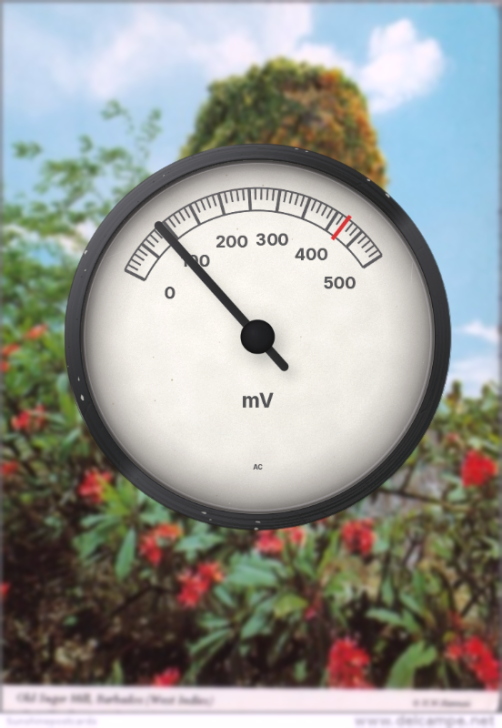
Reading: 90,mV
